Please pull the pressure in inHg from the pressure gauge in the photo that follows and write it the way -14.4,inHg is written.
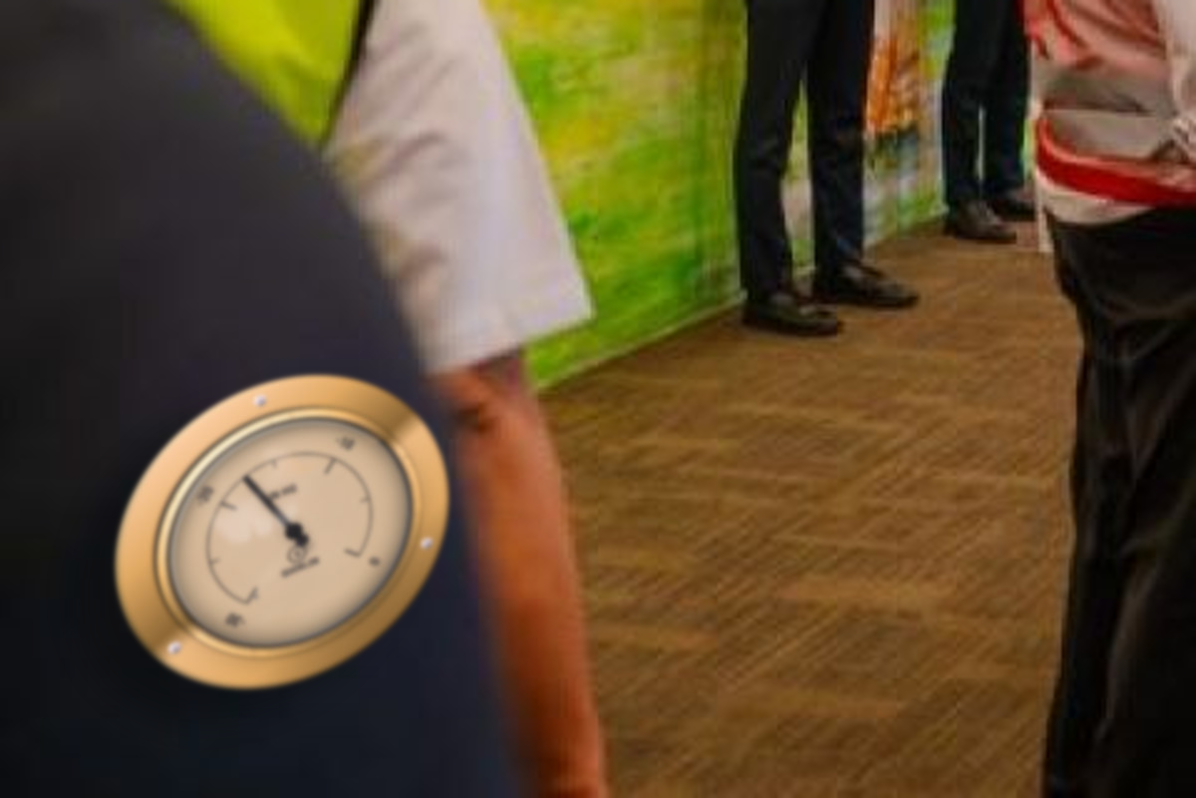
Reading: -17.5,inHg
